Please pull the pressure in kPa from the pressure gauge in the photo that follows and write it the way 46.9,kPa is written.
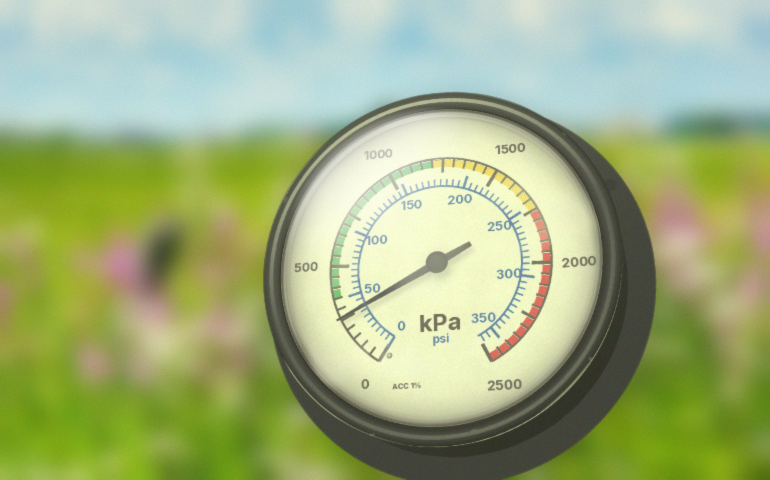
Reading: 250,kPa
